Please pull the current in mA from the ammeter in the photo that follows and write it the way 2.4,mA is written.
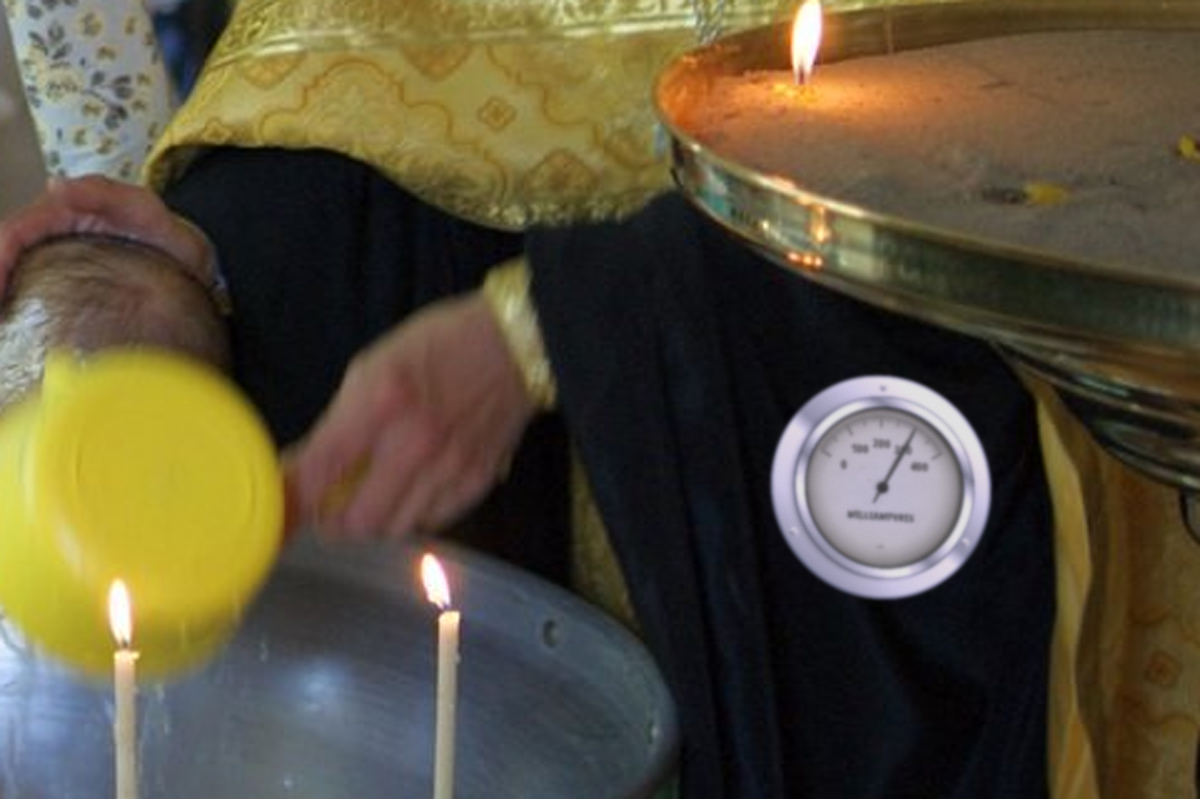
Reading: 300,mA
